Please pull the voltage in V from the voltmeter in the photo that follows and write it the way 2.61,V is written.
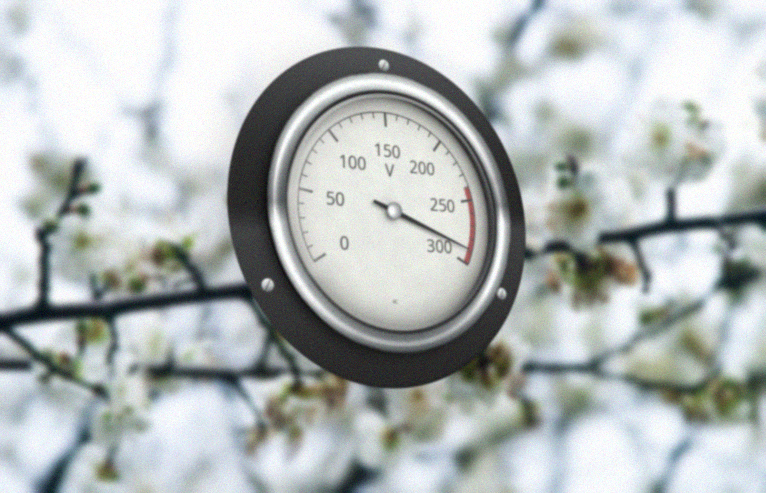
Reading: 290,V
